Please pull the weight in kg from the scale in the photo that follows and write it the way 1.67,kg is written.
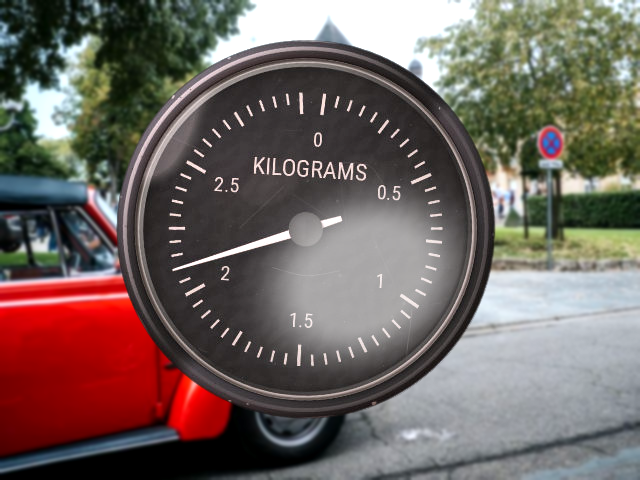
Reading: 2.1,kg
